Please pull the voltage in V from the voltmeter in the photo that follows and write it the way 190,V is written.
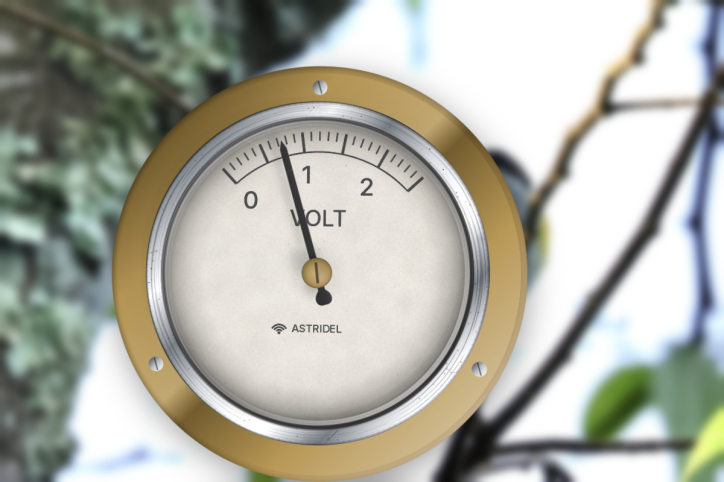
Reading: 0.75,V
